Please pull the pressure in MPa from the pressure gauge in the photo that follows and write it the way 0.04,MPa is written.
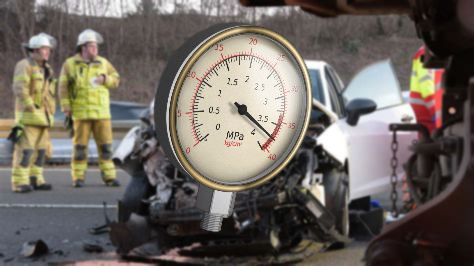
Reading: 3.75,MPa
